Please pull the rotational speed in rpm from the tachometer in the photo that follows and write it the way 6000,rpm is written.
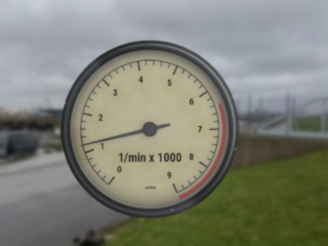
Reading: 1200,rpm
